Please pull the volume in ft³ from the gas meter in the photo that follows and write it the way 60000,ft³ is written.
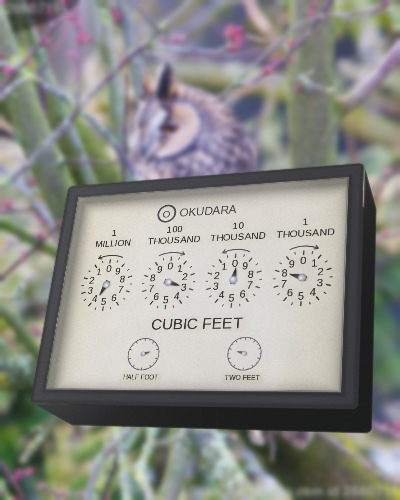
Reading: 429800,ft³
